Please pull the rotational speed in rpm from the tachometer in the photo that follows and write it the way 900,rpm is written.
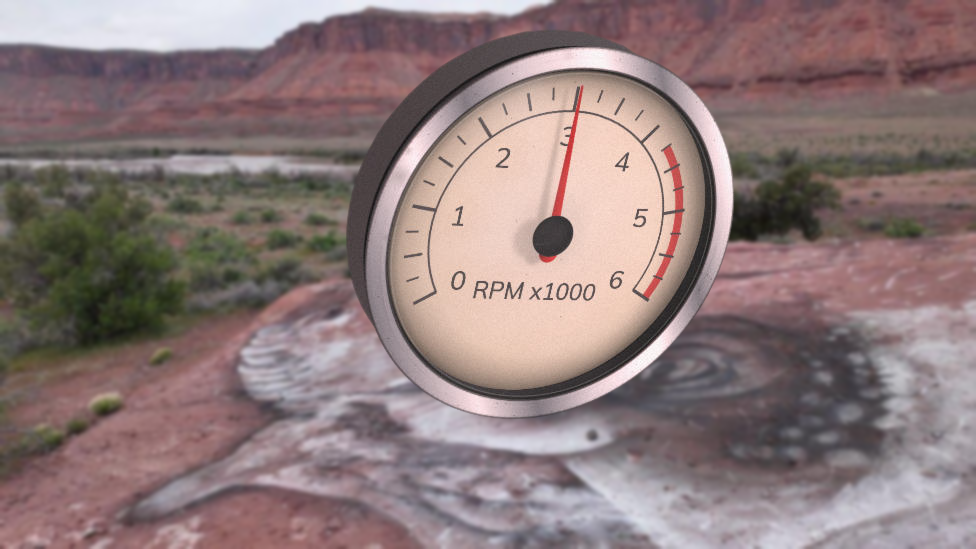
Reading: 3000,rpm
